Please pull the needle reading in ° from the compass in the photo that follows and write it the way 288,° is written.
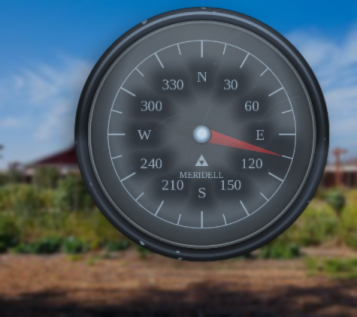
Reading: 105,°
